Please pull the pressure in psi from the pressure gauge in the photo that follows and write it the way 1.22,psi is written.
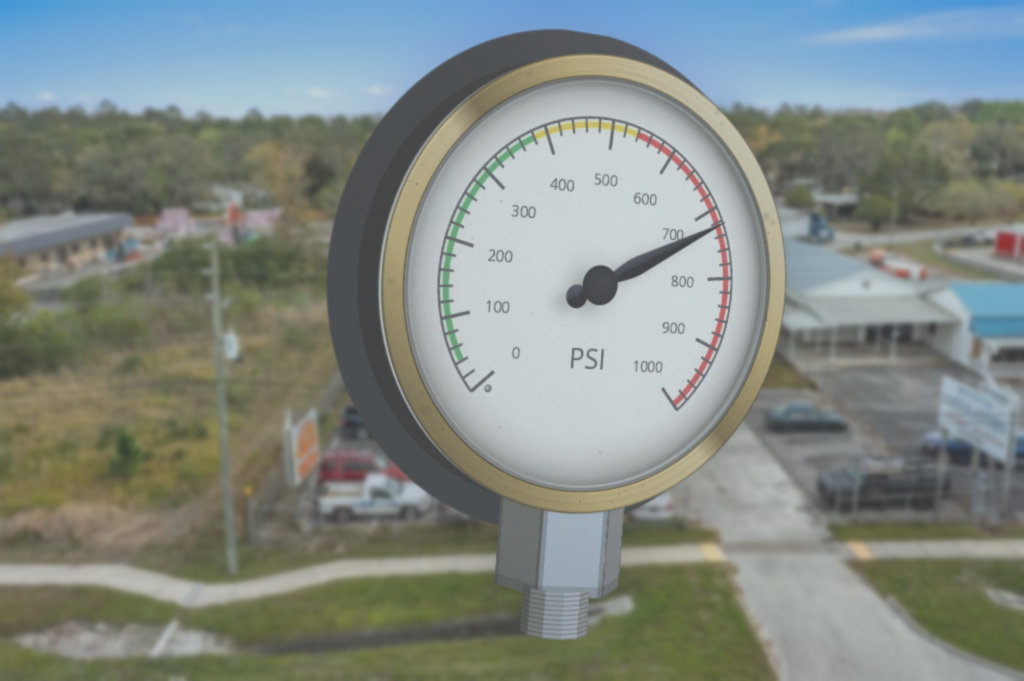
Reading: 720,psi
